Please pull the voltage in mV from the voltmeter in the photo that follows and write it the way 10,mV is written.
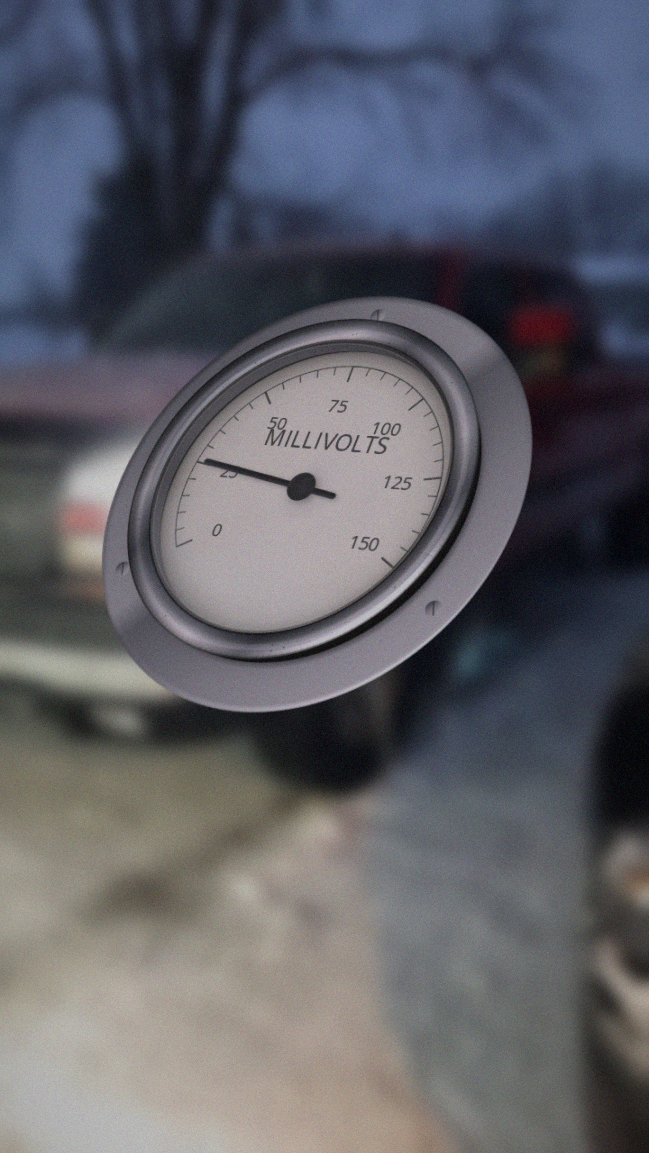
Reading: 25,mV
